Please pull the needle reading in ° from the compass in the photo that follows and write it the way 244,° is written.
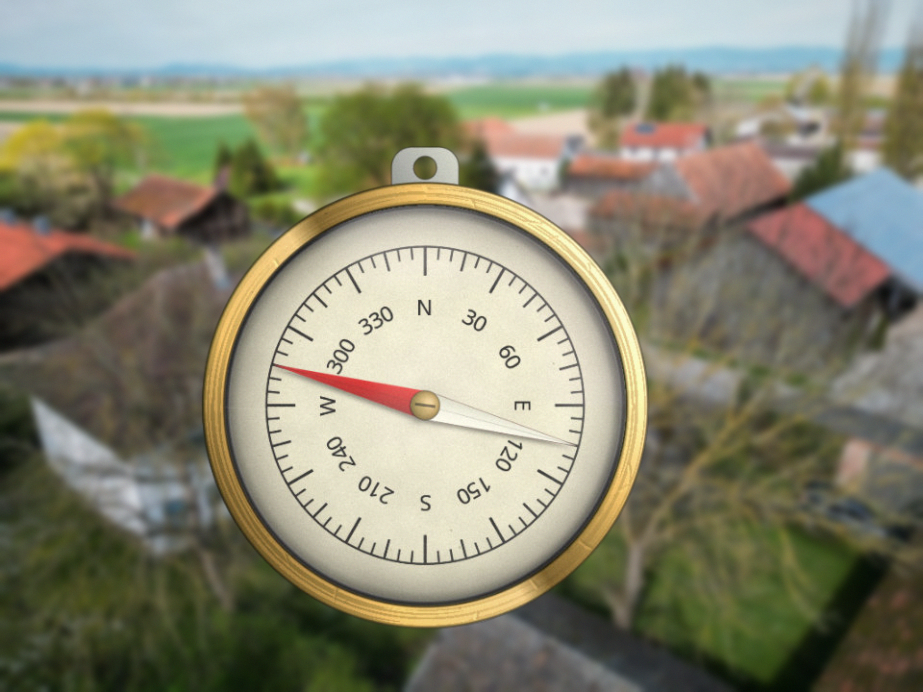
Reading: 285,°
